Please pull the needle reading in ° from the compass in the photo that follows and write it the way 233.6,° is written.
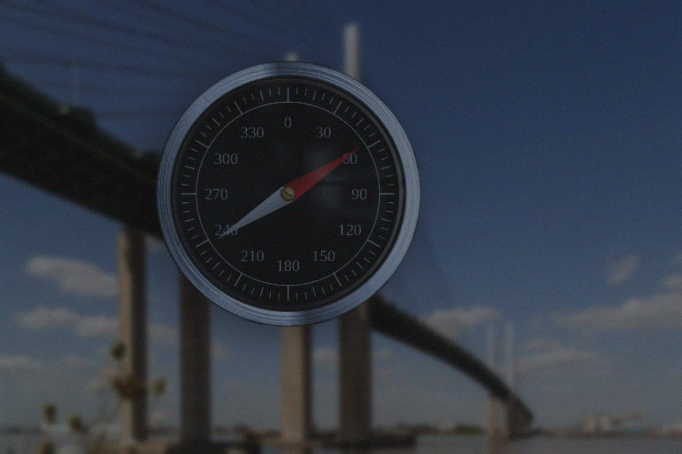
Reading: 57.5,°
